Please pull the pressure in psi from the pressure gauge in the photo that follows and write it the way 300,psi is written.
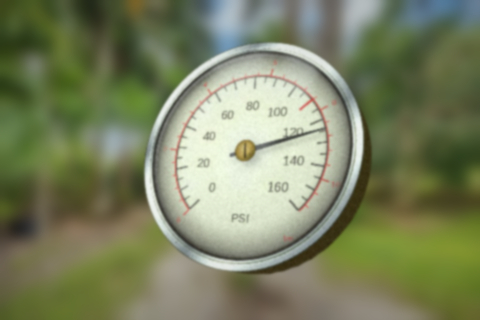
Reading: 125,psi
